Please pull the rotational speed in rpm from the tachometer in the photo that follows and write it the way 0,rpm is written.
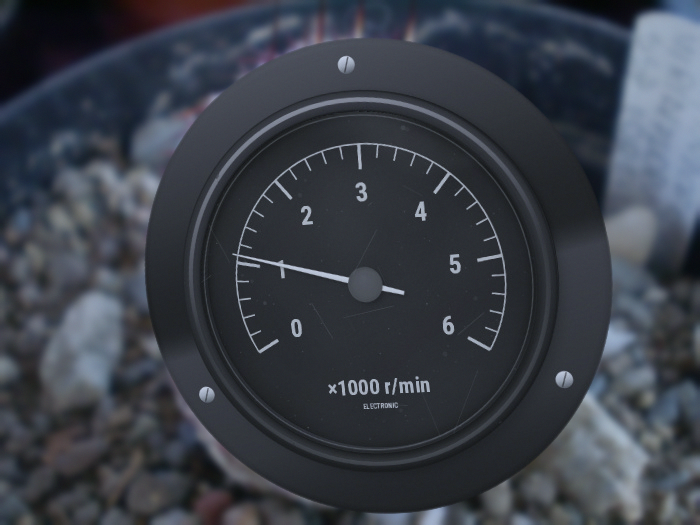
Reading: 1100,rpm
